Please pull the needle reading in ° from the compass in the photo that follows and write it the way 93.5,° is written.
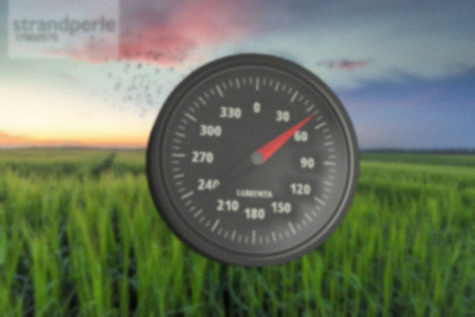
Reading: 50,°
